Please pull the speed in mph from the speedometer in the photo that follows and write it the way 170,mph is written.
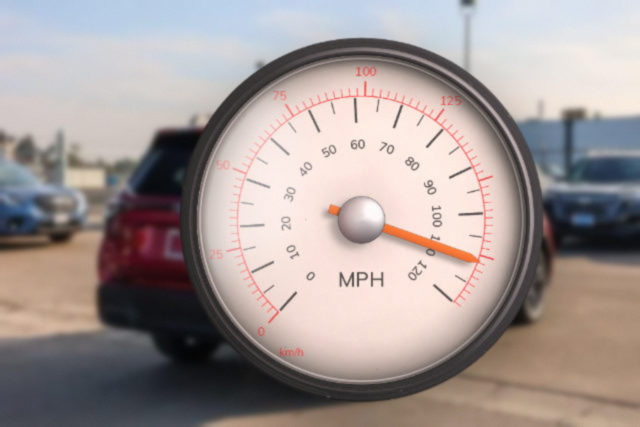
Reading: 110,mph
